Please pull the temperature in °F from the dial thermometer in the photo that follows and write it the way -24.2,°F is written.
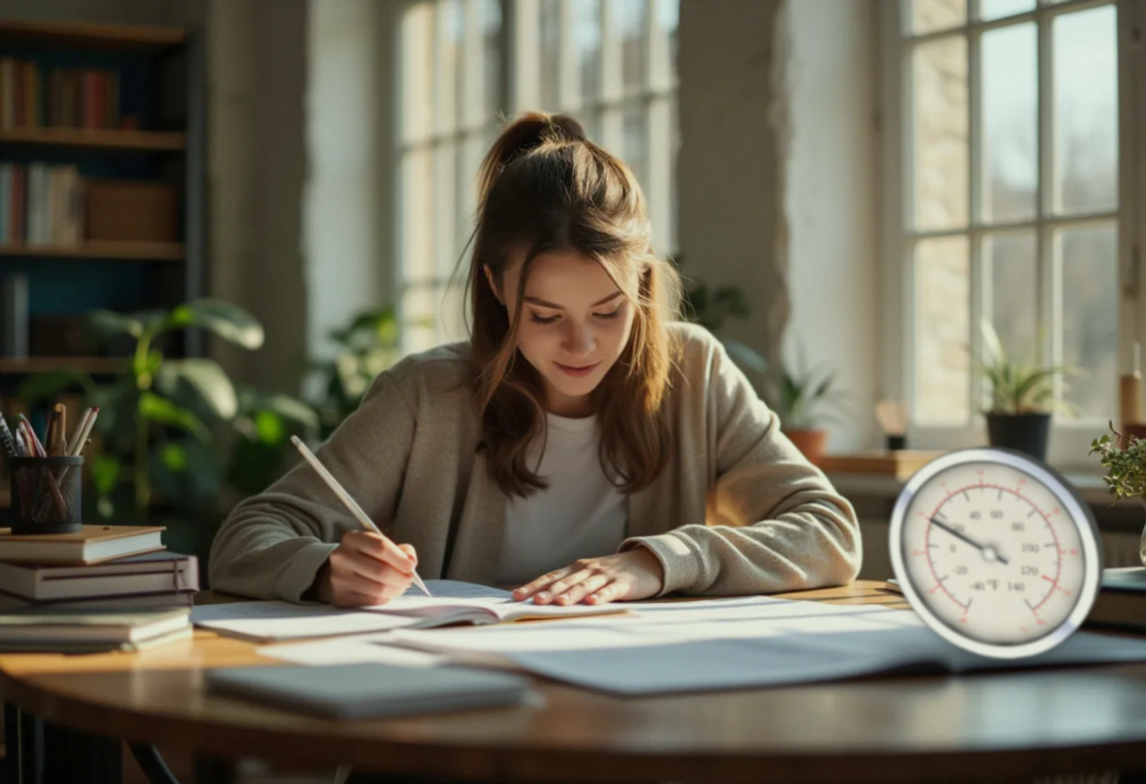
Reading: 15,°F
